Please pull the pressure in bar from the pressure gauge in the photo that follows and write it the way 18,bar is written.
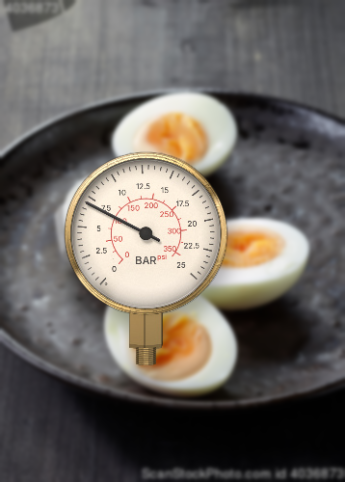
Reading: 7,bar
